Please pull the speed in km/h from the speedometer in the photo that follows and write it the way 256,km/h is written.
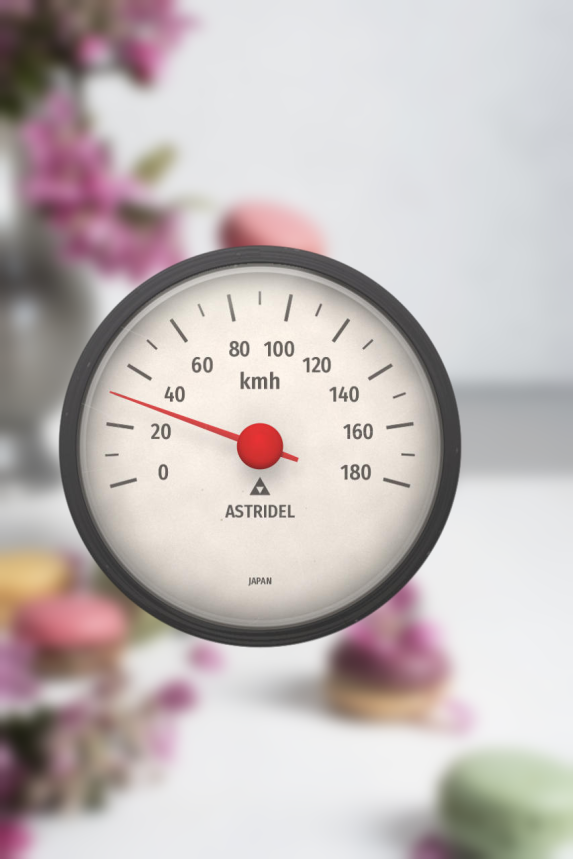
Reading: 30,km/h
